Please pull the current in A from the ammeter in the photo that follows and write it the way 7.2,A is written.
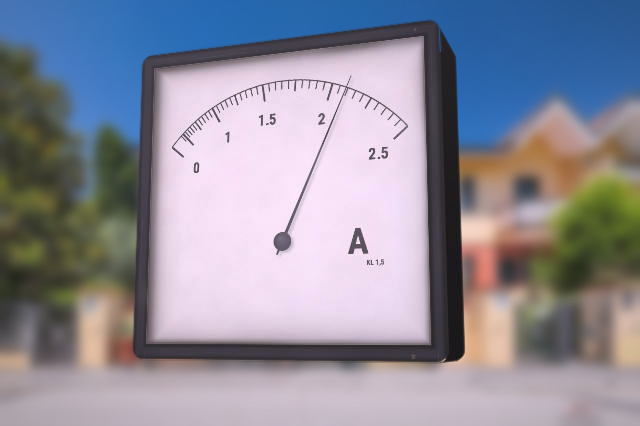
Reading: 2.1,A
